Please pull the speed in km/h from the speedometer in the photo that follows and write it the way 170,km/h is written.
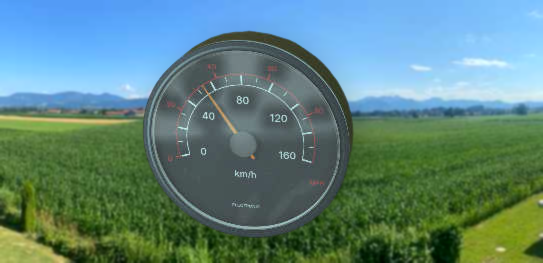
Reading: 55,km/h
